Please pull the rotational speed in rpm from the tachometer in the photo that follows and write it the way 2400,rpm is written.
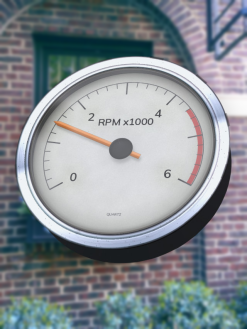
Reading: 1400,rpm
